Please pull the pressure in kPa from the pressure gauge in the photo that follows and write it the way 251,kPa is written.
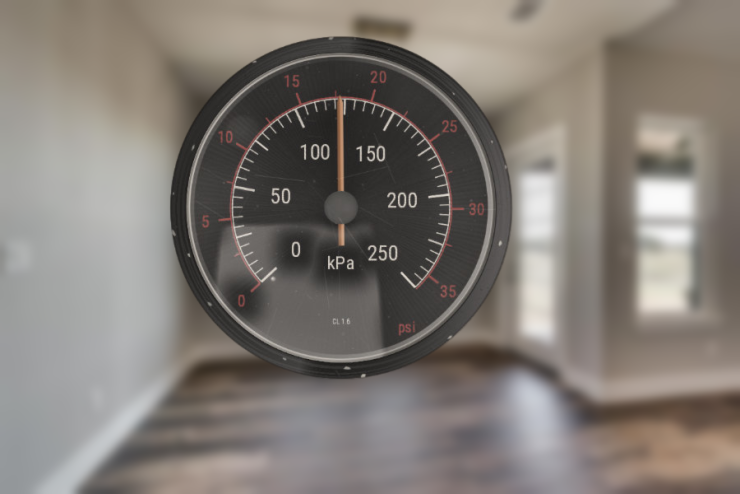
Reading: 122.5,kPa
